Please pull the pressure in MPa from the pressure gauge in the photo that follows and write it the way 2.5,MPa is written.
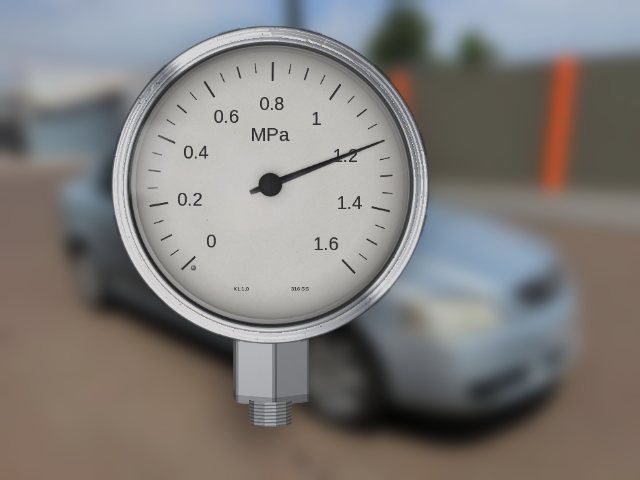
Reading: 1.2,MPa
